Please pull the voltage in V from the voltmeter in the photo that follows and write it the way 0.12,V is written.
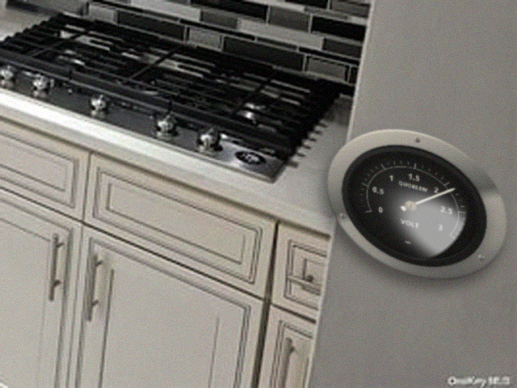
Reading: 2.1,V
